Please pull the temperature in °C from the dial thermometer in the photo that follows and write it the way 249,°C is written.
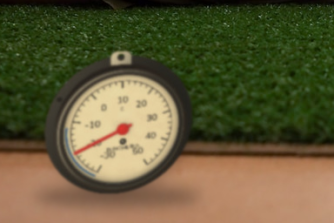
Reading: -20,°C
